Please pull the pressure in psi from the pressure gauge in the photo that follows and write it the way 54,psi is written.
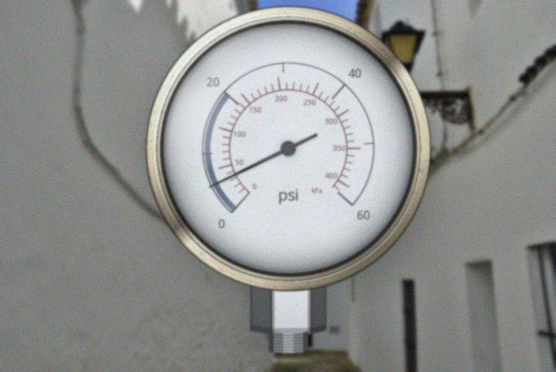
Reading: 5,psi
